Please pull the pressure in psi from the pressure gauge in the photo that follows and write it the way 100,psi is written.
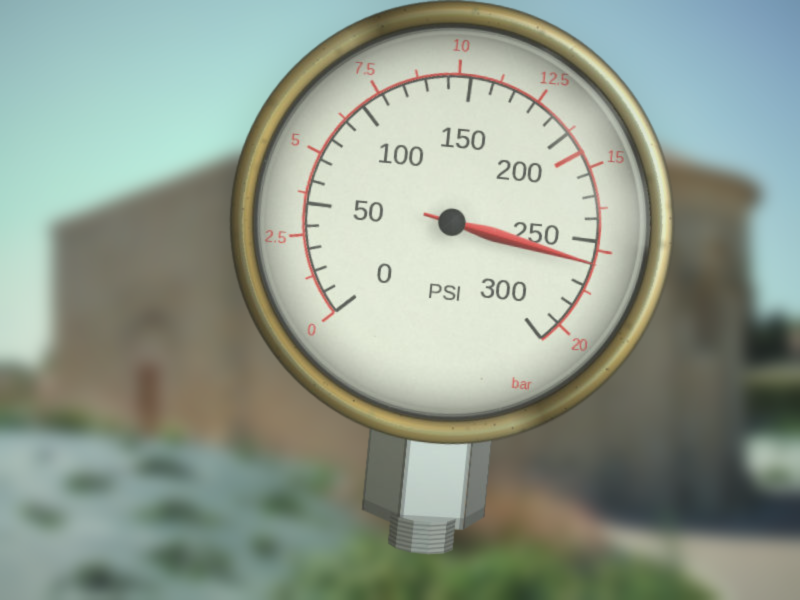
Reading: 260,psi
